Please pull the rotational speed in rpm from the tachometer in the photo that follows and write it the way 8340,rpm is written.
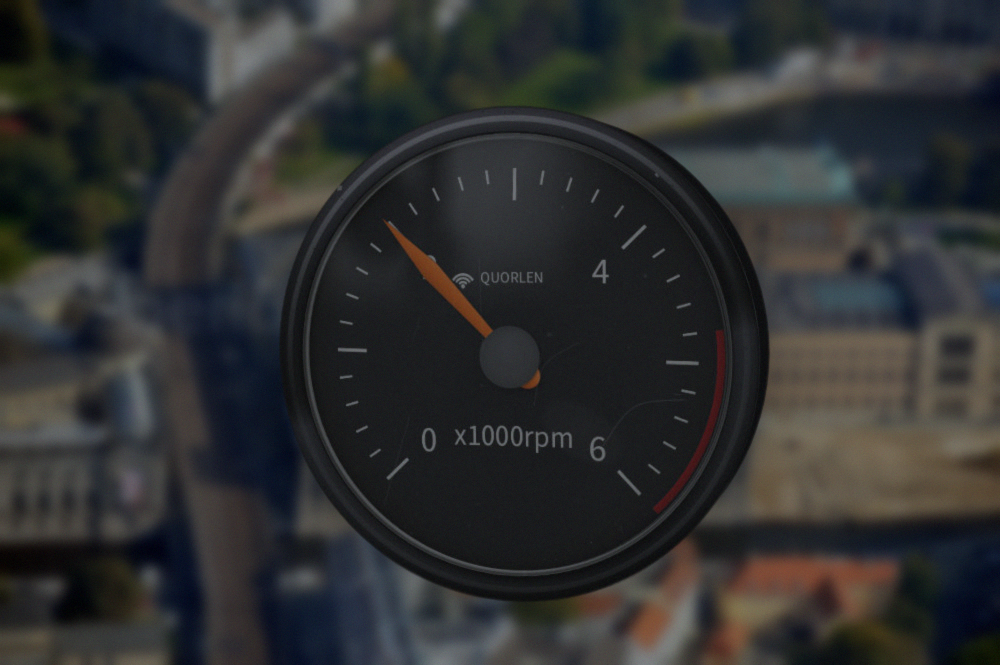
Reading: 2000,rpm
